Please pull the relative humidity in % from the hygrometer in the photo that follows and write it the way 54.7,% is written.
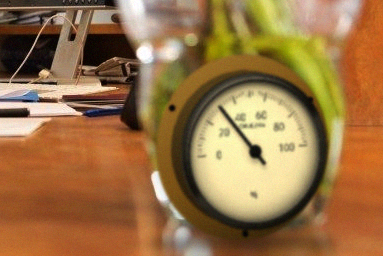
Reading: 30,%
